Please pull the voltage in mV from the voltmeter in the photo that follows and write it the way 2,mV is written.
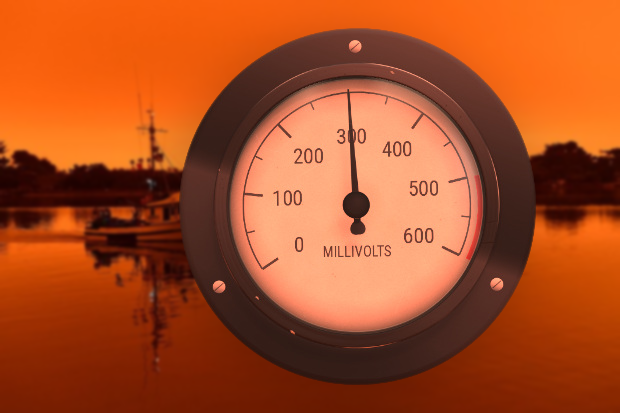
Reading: 300,mV
